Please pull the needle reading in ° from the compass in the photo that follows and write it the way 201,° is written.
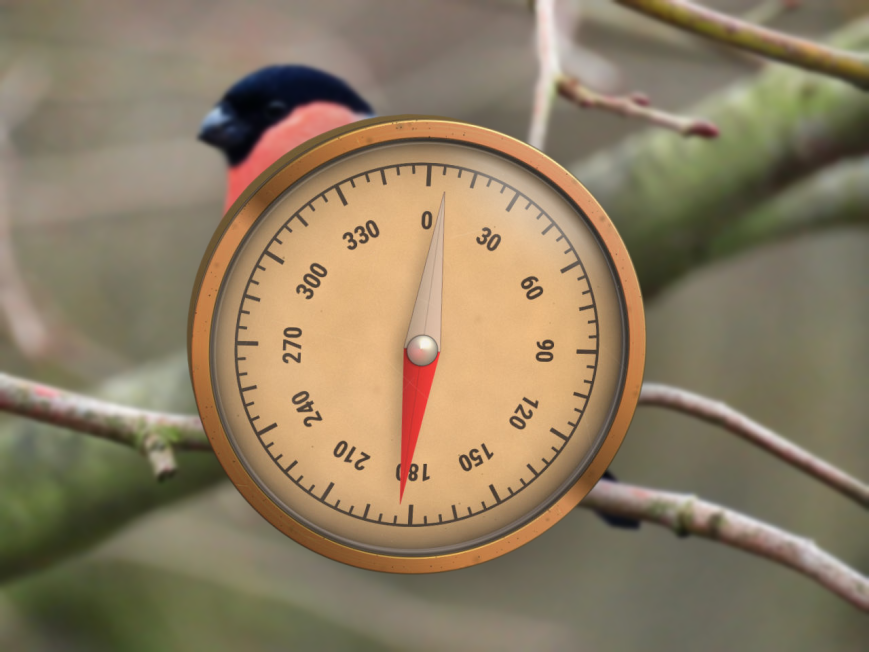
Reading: 185,°
